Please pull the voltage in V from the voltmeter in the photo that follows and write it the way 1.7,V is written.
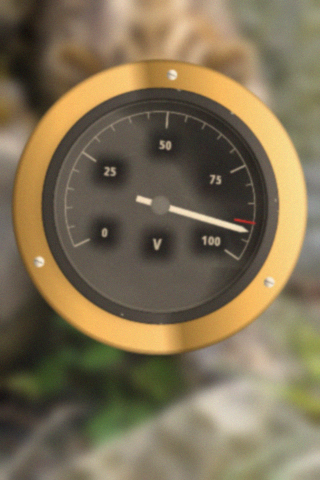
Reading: 92.5,V
